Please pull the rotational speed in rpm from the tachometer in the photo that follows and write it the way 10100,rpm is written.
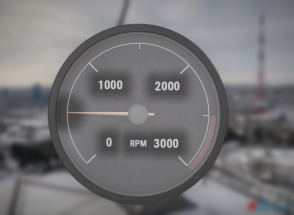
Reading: 500,rpm
